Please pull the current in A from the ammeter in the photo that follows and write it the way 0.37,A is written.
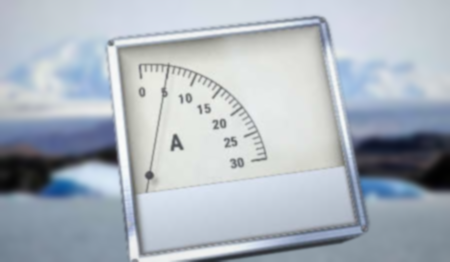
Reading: 5,A
